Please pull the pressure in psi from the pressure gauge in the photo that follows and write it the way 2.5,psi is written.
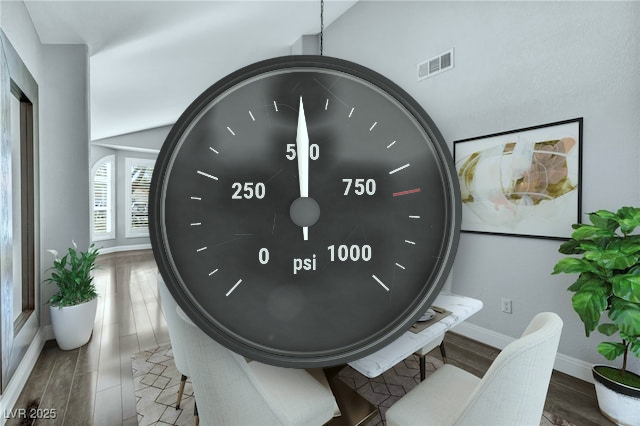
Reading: 500,psi
